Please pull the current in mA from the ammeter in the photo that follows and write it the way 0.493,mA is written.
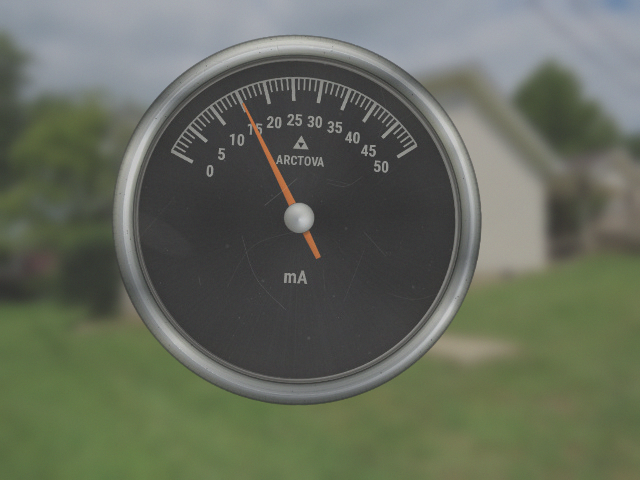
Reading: 15,mA
